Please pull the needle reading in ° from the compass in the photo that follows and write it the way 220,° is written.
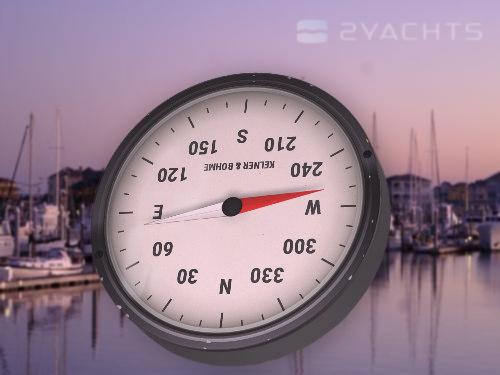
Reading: 260,°
